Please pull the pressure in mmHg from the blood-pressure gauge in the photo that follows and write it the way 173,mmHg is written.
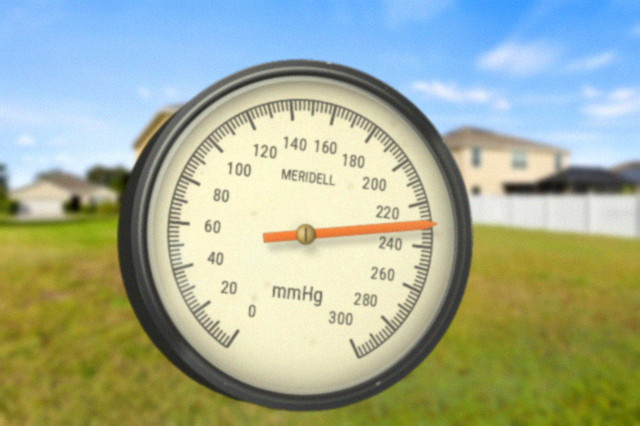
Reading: 230,mmHg
